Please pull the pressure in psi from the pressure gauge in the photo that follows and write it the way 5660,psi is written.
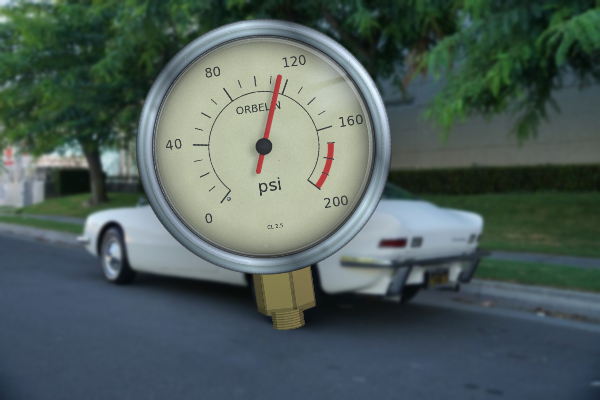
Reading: 115,psi
